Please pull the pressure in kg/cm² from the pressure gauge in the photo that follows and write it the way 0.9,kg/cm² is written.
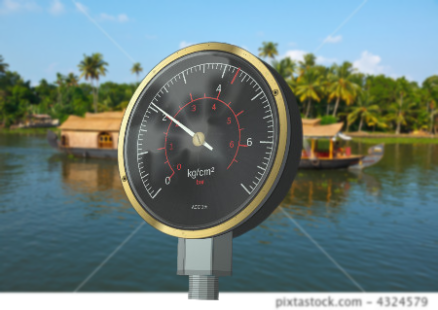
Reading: 2.1,kg/cm²
